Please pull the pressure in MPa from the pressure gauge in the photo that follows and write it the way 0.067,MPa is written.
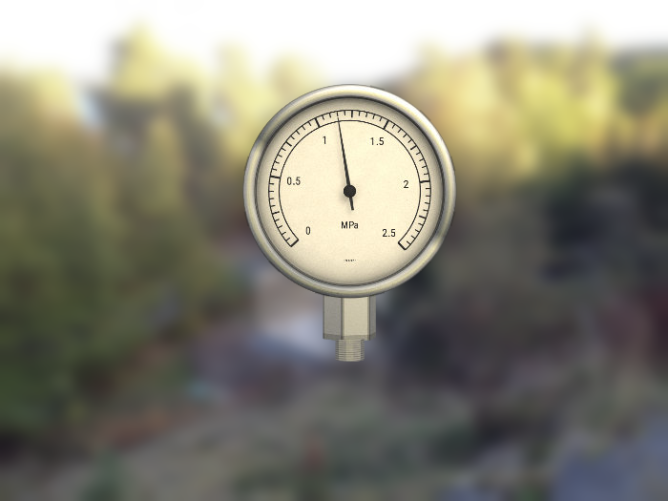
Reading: 1.15,MPa
